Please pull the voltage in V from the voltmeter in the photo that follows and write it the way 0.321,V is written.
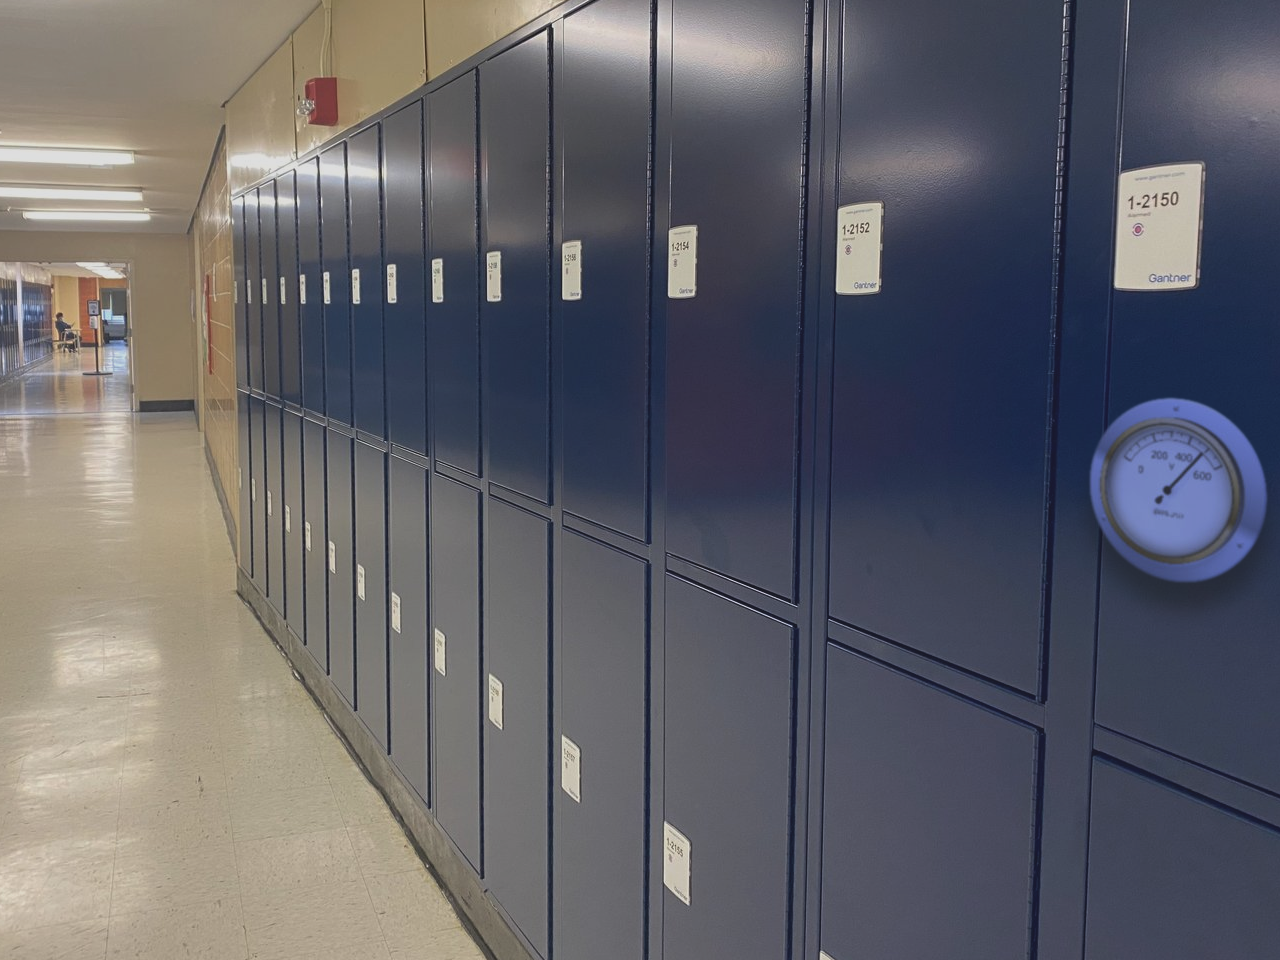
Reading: 500,V
